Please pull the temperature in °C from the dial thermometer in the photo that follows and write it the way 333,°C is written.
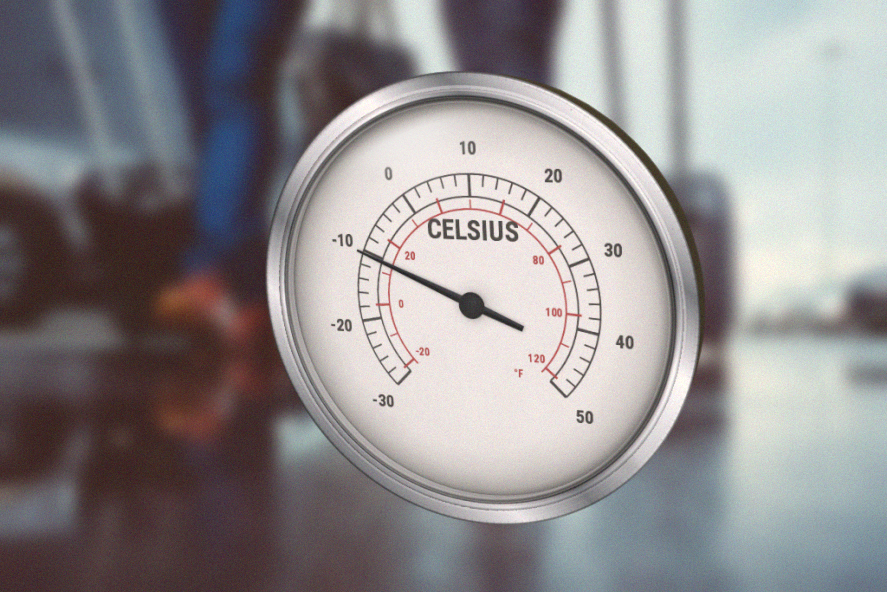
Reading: -10,°C
